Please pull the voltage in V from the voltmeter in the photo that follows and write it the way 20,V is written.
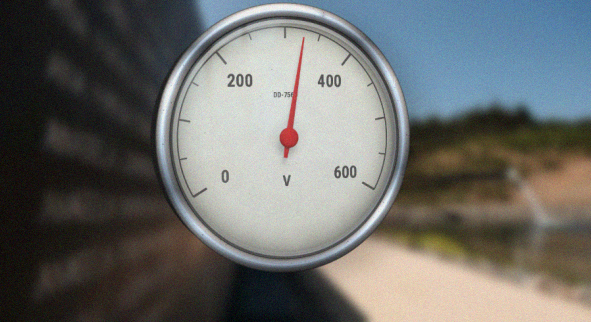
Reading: 325,V
